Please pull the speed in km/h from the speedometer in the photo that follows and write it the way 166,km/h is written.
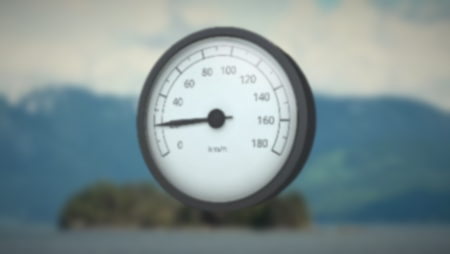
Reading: 20,km/h
